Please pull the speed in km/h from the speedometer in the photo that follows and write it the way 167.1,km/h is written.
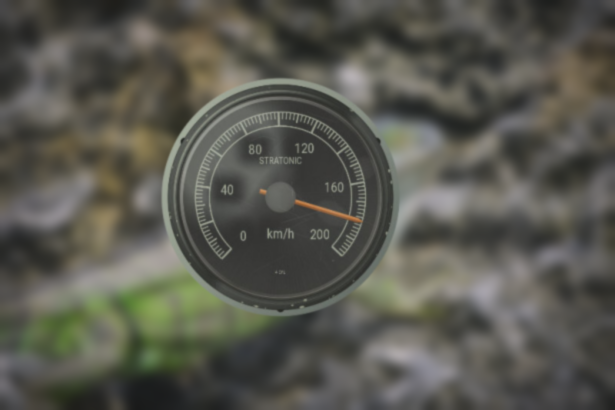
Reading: 180,km/h
